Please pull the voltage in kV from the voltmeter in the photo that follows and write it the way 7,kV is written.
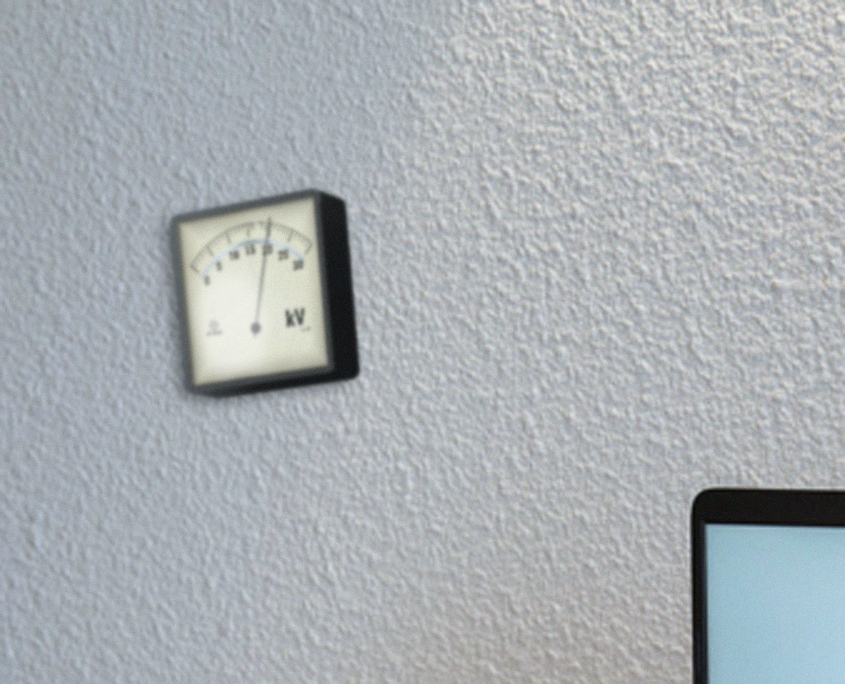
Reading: 20,kV
